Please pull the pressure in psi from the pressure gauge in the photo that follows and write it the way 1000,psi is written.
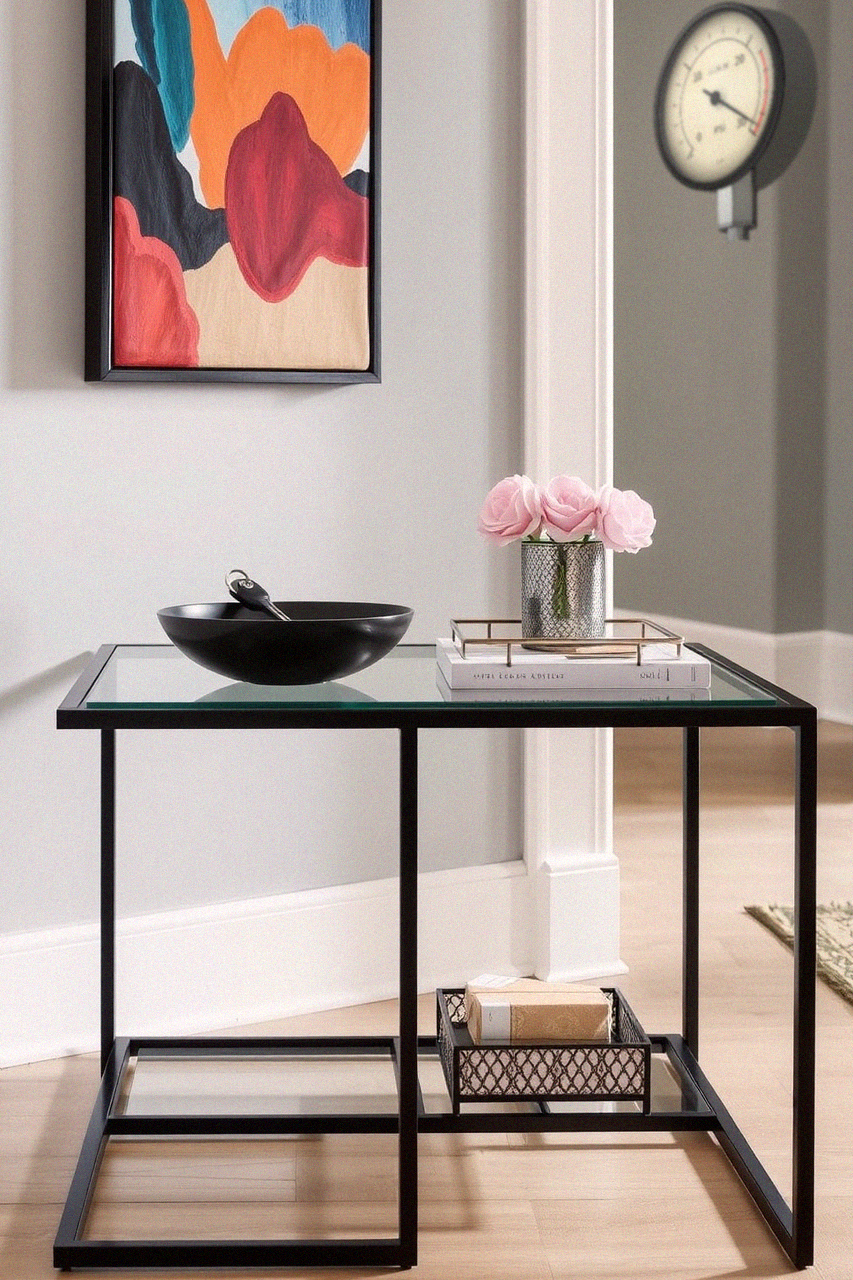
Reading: 29,psi
